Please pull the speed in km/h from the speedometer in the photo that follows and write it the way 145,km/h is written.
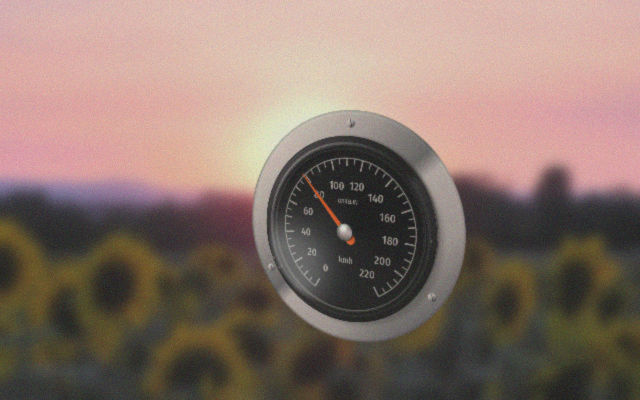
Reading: 80,km/h
